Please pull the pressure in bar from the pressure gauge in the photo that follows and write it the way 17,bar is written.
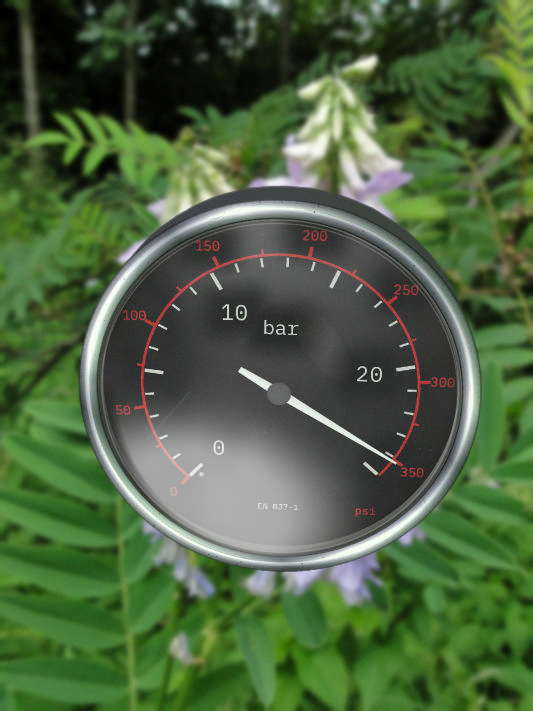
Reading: 24,bar
